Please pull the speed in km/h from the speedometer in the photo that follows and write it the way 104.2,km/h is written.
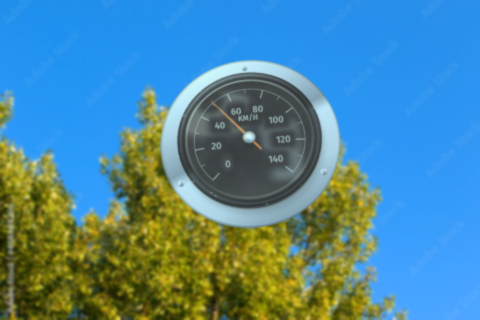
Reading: 50,km/h
